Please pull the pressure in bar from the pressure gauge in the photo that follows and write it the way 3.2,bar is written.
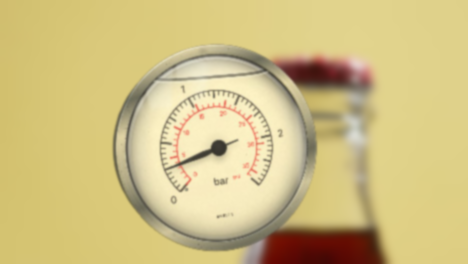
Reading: 0.25,bar
